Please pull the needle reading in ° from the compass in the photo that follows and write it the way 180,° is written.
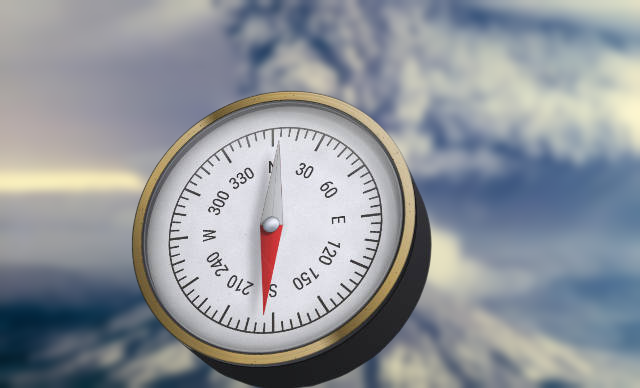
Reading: 185,°
